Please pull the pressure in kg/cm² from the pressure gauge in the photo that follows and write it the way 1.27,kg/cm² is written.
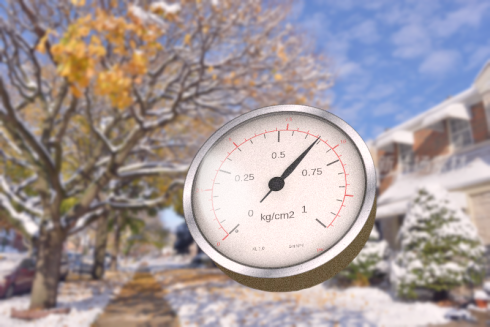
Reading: 0.65,kg/cm²
